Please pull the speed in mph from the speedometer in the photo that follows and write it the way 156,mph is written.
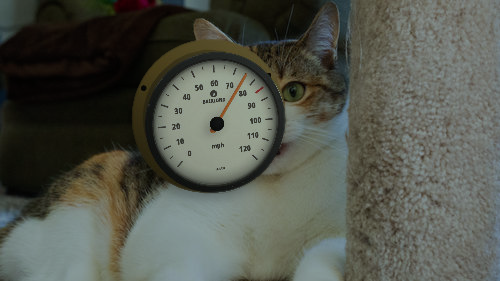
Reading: 75,mph
